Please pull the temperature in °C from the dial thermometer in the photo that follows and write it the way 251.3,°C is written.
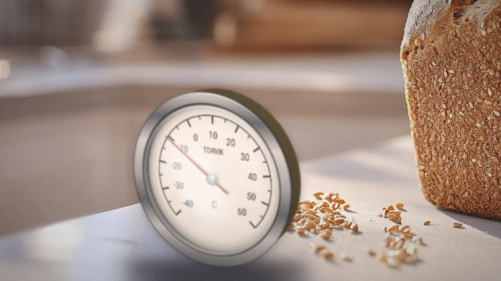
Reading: -10,°C
